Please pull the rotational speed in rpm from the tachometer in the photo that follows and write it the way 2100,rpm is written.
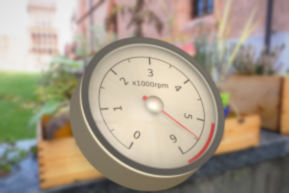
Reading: 5500,rpm
